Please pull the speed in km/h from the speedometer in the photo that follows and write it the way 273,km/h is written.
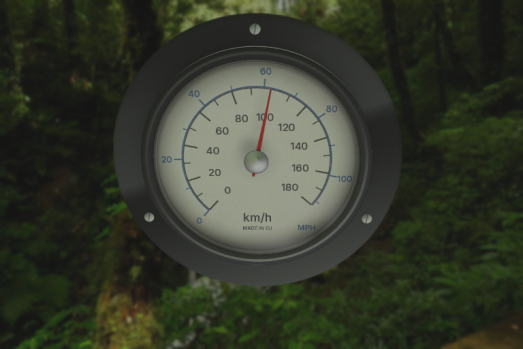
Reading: 100,km/h
